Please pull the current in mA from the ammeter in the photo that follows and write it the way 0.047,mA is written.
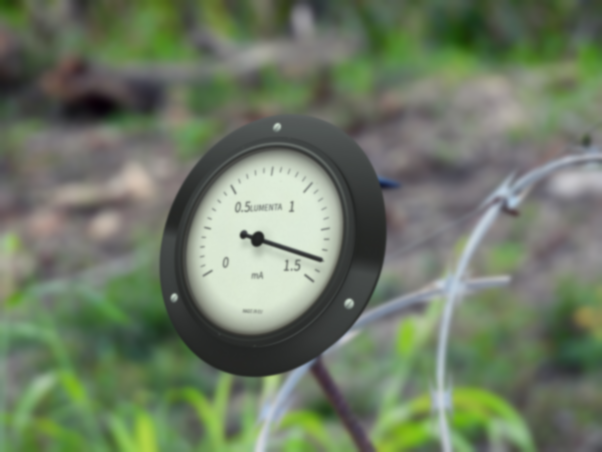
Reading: 1.4,mA
